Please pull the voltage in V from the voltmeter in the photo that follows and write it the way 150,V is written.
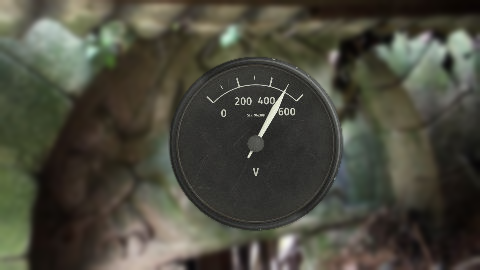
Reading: 500,V
